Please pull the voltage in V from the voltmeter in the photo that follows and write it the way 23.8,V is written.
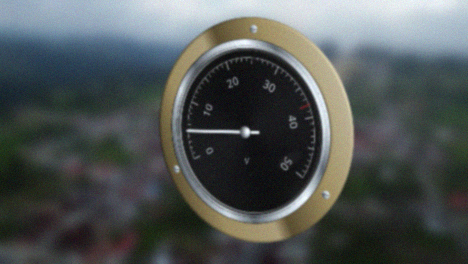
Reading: 5,V
